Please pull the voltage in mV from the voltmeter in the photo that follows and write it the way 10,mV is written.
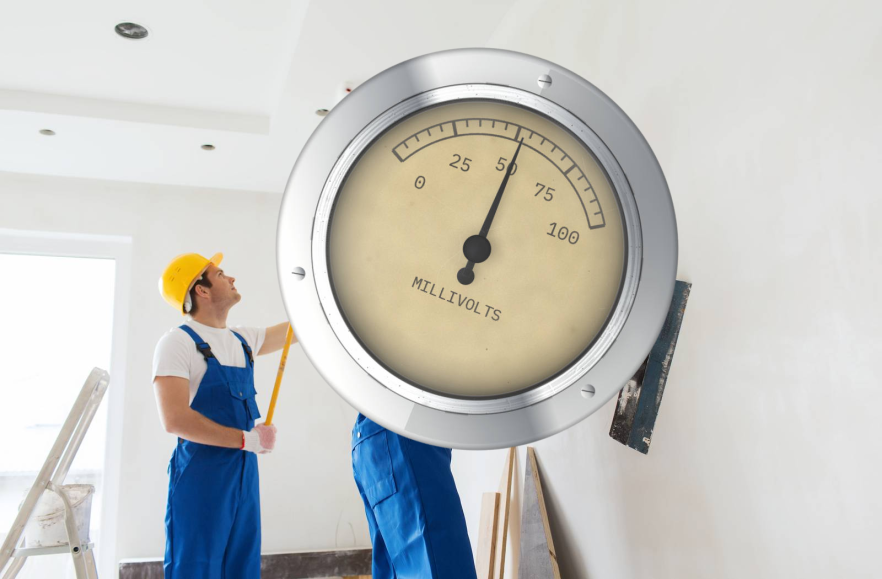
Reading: 52.5,mV
